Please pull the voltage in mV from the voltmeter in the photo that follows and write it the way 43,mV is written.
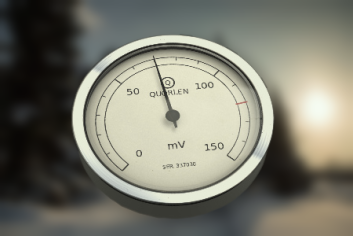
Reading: 70,mV
